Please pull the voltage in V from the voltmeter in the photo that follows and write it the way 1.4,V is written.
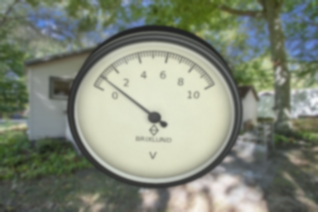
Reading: 1,V
